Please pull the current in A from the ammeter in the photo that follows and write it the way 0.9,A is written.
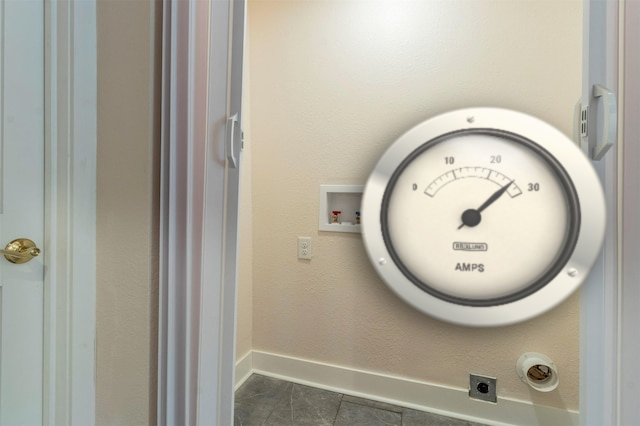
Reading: 26,A
